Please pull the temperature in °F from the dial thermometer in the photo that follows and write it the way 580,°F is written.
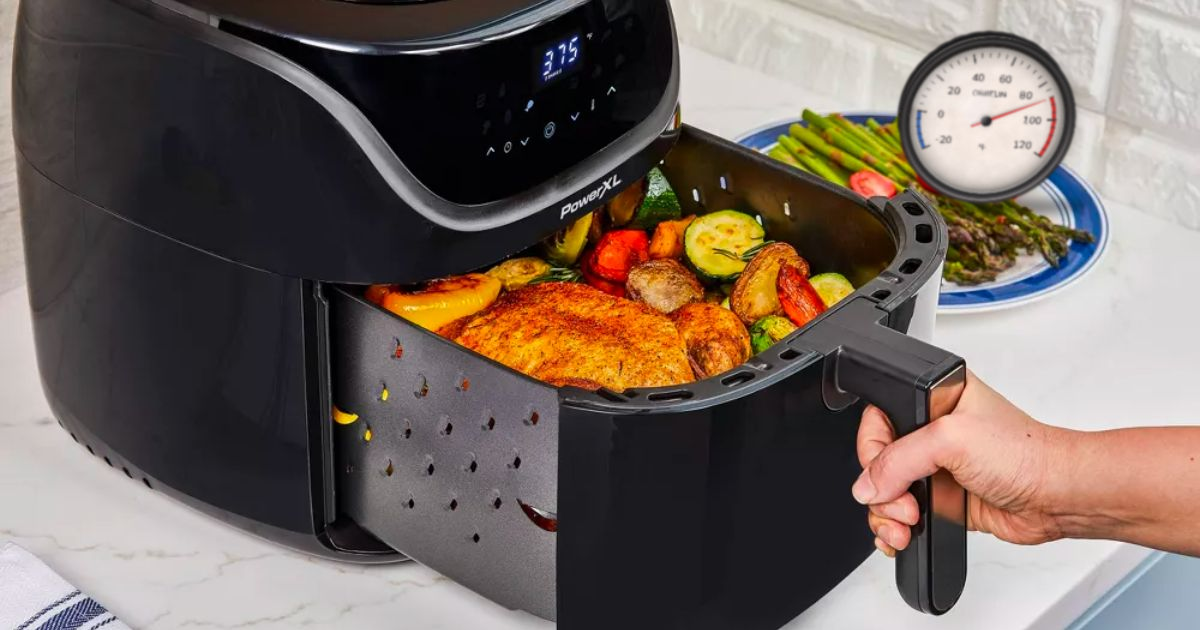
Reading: 88,°F
